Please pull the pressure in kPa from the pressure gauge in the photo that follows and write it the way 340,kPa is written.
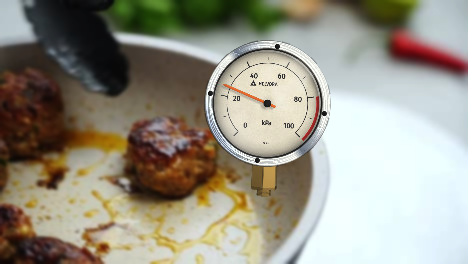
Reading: 25,kPa
